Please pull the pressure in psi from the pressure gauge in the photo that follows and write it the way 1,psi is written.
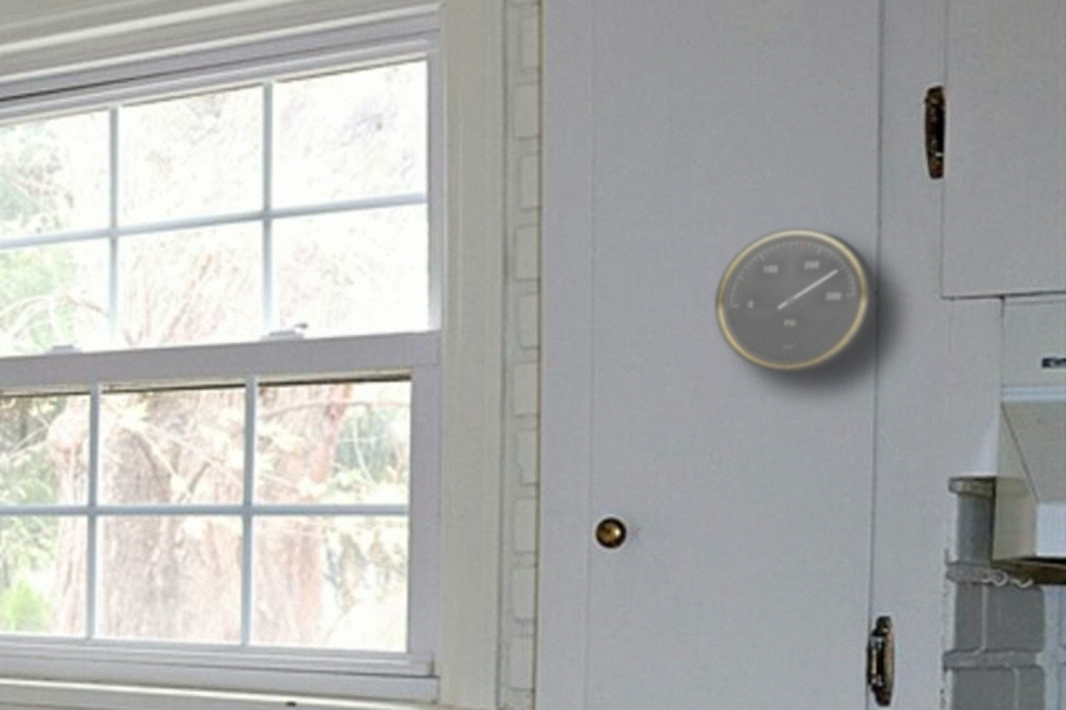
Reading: 250,psi
